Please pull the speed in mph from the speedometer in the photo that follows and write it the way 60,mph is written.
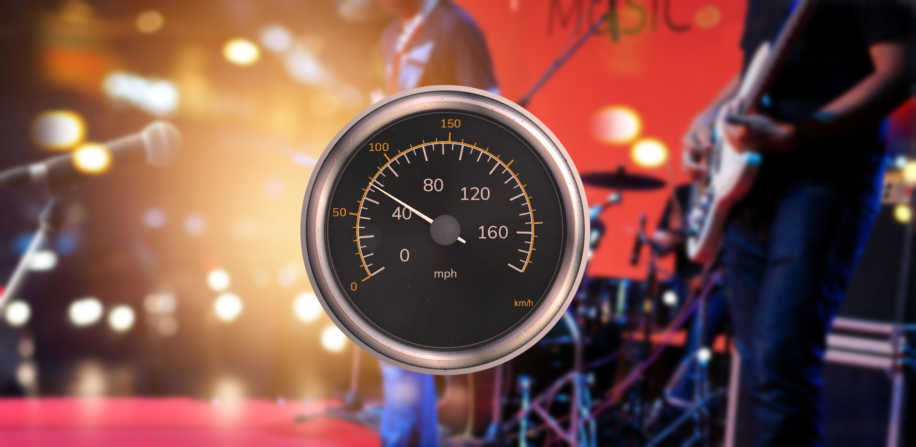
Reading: 47.5,mph
